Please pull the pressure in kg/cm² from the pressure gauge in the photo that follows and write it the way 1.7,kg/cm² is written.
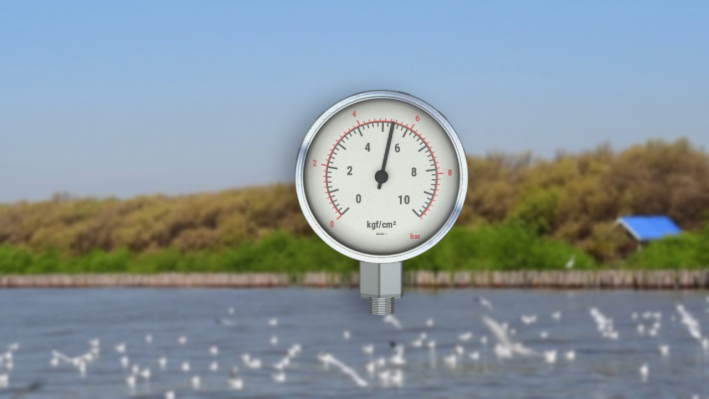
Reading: 5.4,kg/cm²
